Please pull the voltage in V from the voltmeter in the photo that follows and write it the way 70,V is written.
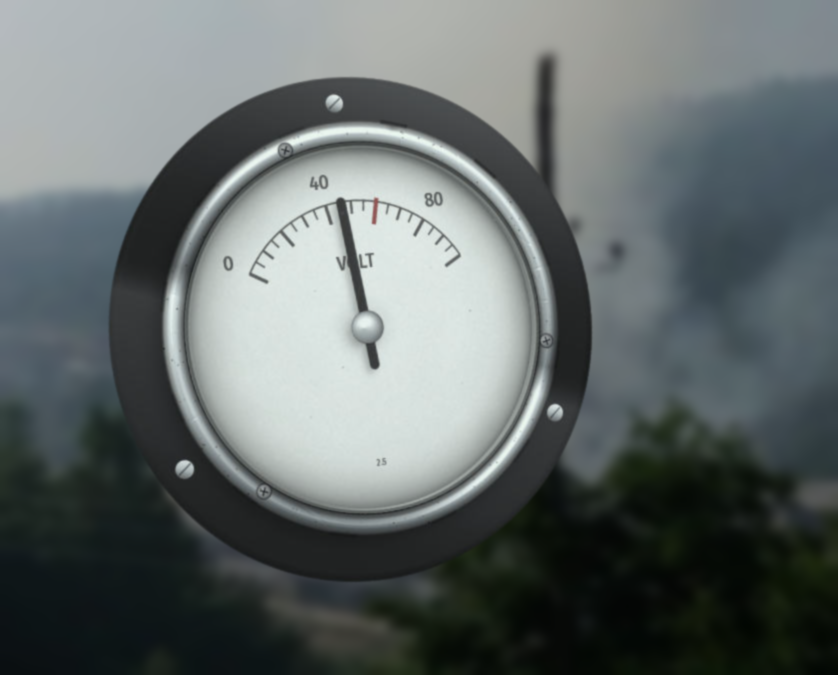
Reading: 45,V
